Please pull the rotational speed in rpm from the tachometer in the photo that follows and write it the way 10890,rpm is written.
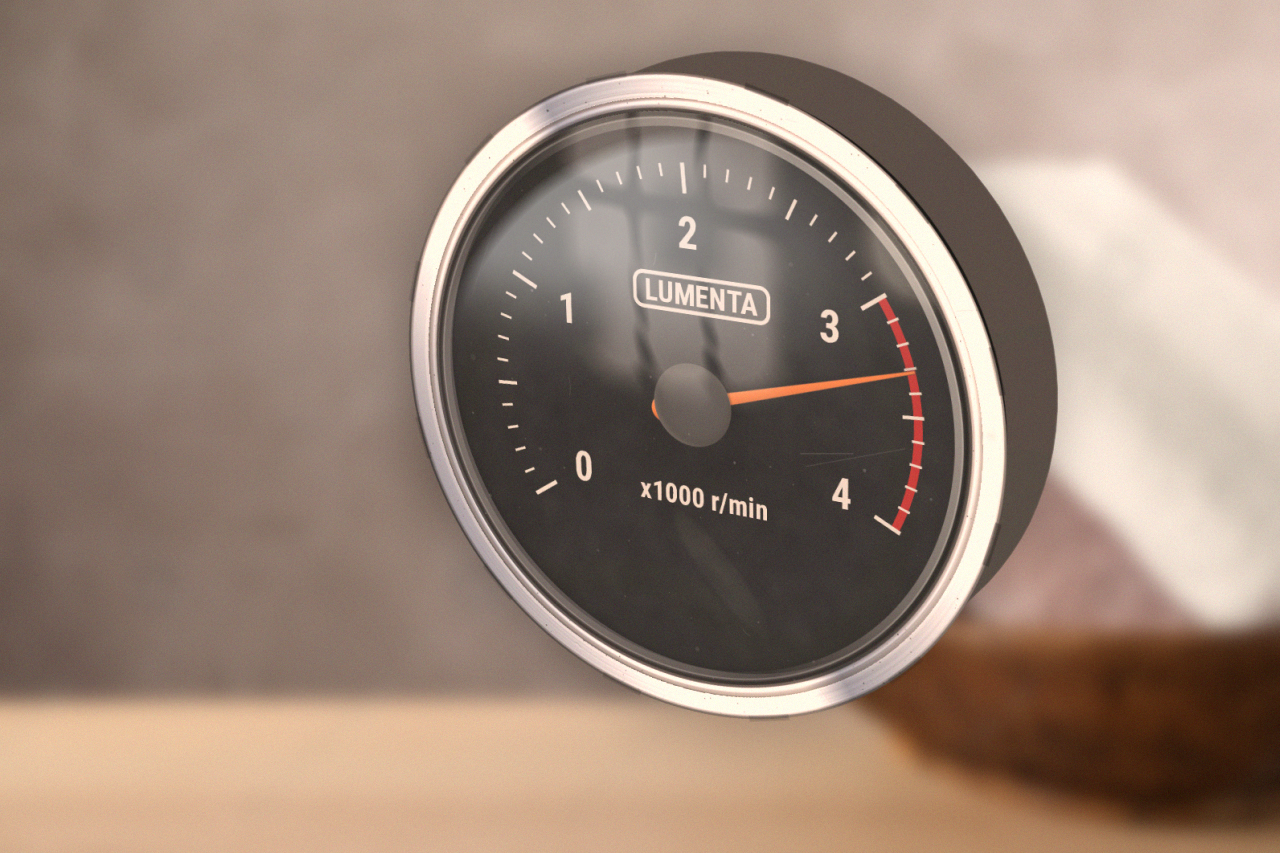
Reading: 3300,rpm
